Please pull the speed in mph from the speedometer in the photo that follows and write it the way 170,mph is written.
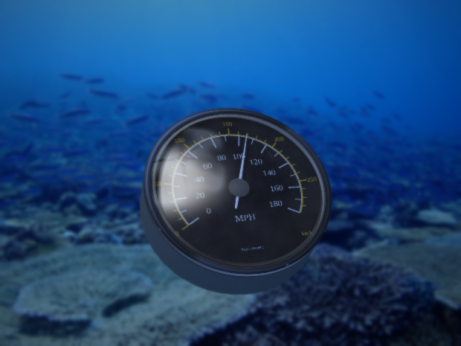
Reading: 105,mph
